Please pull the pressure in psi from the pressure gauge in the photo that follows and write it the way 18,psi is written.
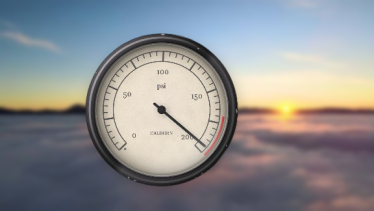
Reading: 195,psi
